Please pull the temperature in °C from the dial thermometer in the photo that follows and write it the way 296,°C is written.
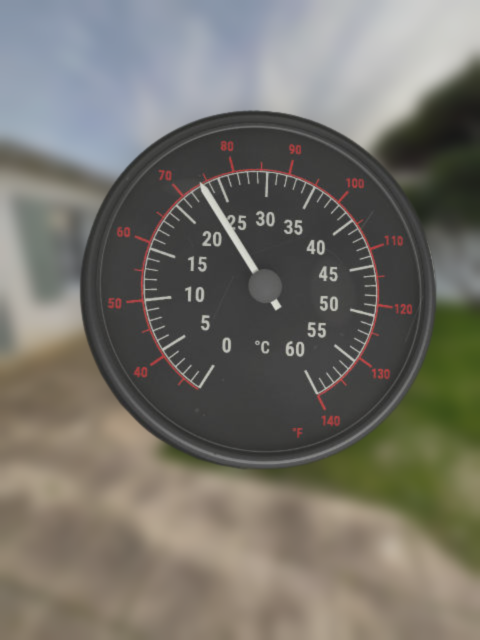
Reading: 23,°C
